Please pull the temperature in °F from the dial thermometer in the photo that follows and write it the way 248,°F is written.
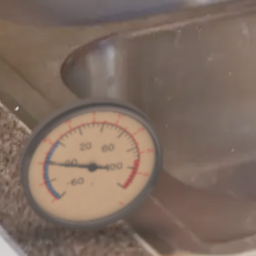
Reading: -20,°F
